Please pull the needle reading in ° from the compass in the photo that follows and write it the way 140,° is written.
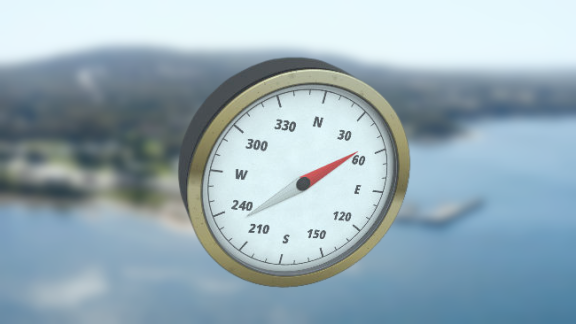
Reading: 50,°
